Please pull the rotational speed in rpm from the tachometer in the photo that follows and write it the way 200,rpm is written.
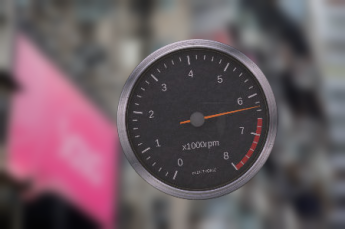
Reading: 6300,rpm
